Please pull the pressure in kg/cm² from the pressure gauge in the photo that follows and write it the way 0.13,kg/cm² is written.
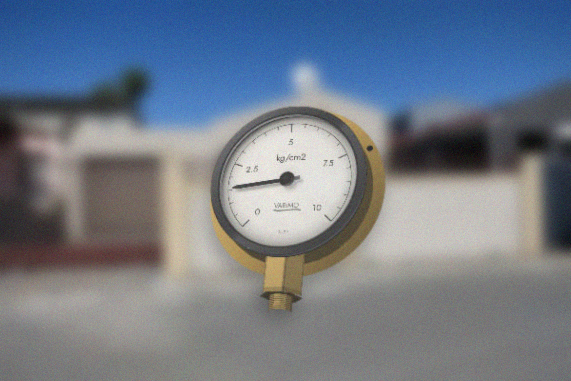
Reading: 1.5,kg/cm²
